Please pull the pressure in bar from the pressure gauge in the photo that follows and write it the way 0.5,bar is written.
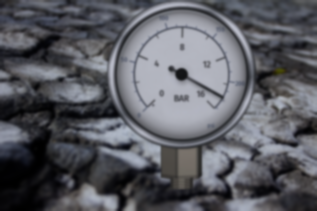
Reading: 15,bar
